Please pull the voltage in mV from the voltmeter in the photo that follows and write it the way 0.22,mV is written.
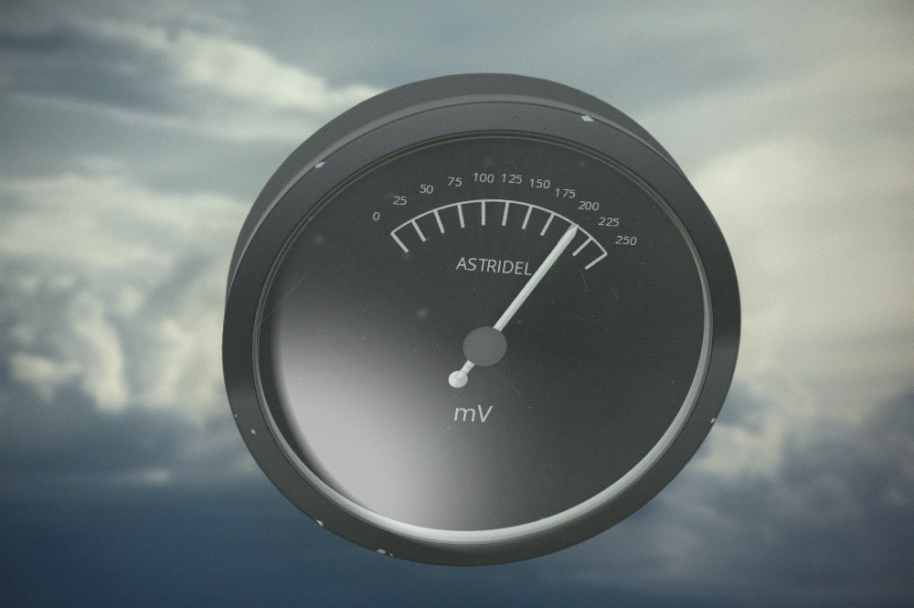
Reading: 200,mV
